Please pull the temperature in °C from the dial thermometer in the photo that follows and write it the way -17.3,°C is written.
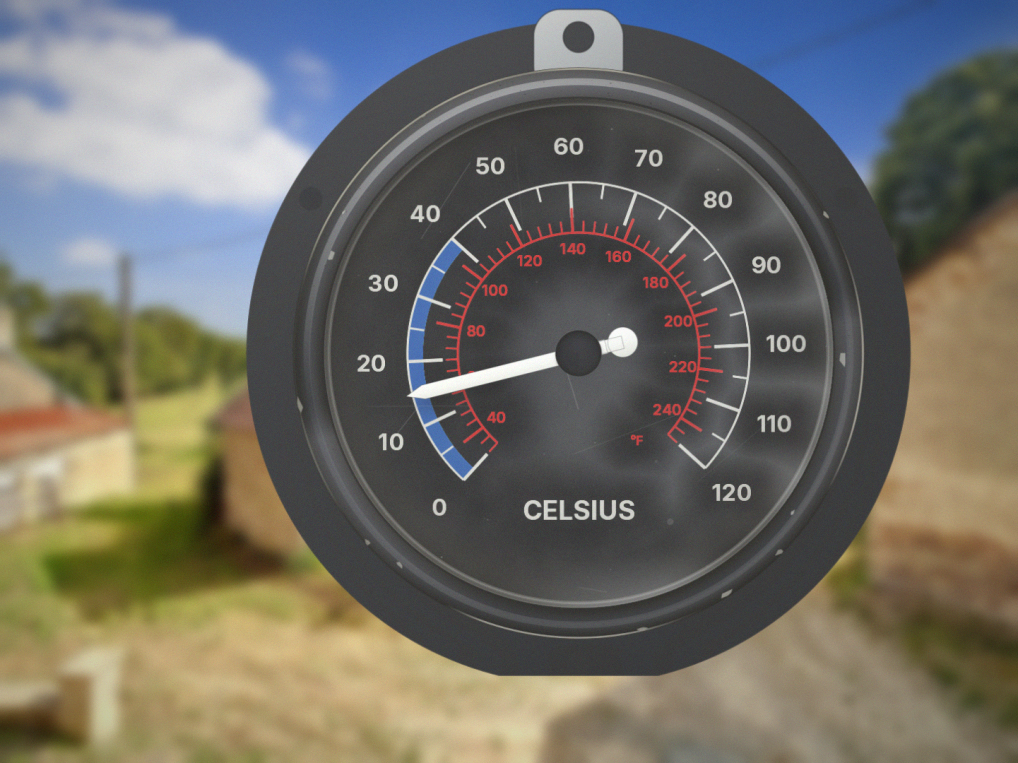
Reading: 15,°C
